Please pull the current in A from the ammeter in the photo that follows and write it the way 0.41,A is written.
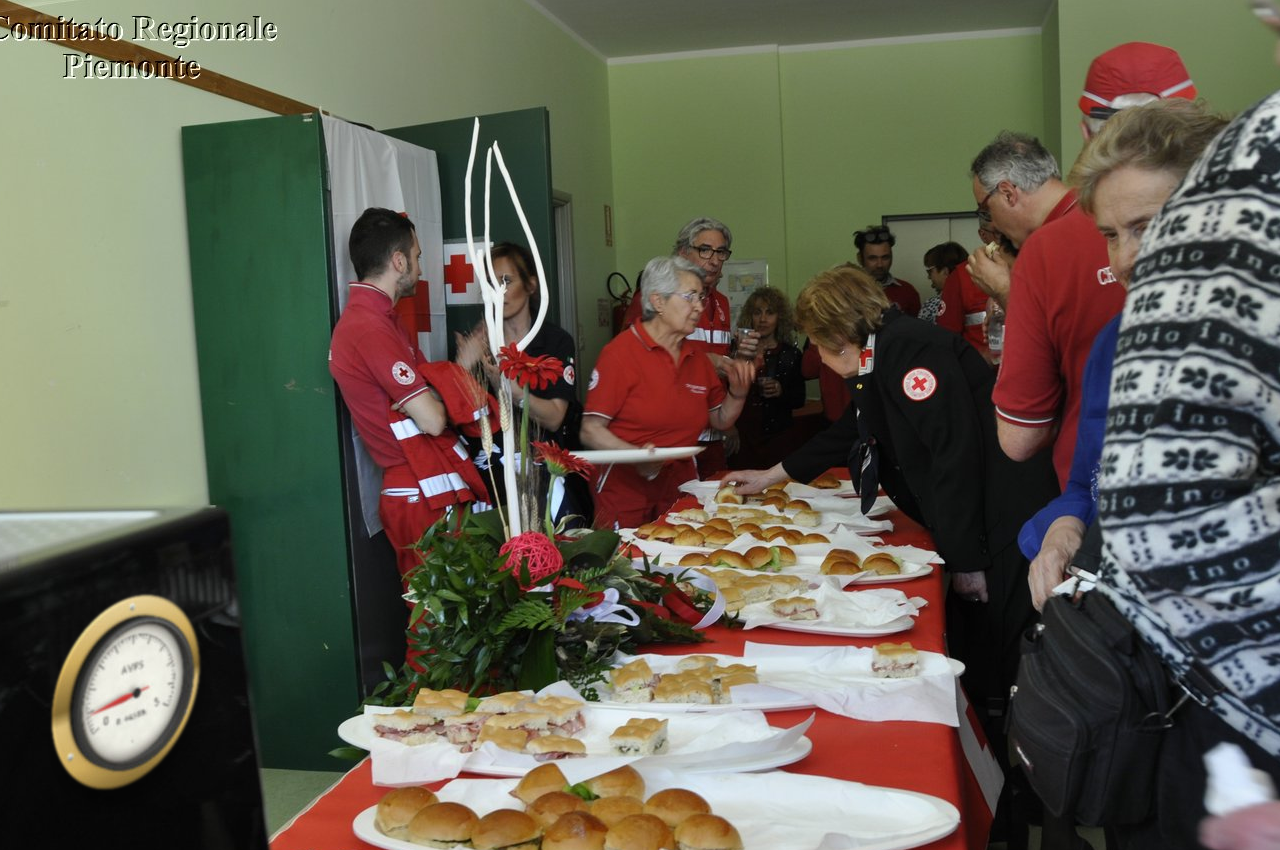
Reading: 0.5,A
